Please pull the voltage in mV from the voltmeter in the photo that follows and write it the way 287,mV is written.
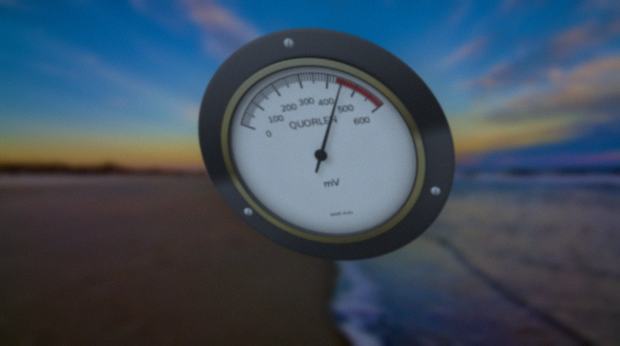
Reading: 450,mV
